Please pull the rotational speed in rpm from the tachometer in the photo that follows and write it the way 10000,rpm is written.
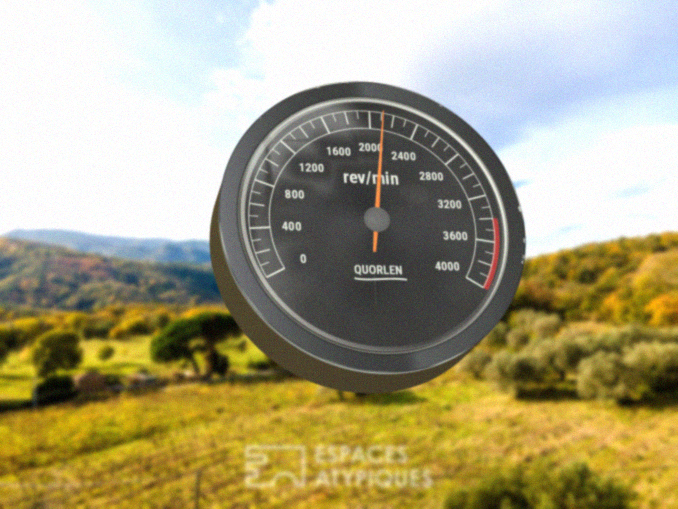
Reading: 2100,rpm
